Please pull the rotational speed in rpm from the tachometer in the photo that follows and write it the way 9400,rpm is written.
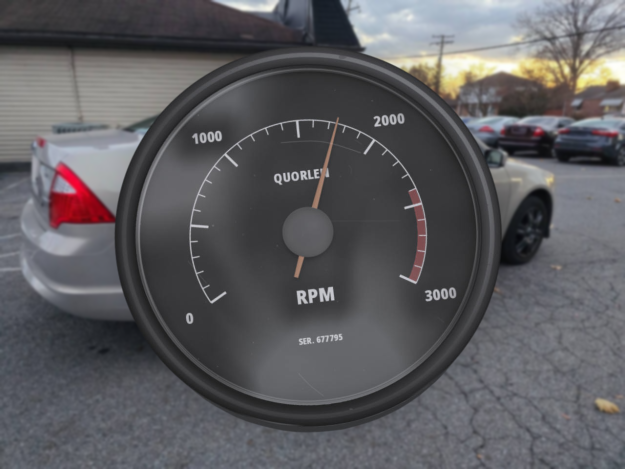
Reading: 1750,rpm
